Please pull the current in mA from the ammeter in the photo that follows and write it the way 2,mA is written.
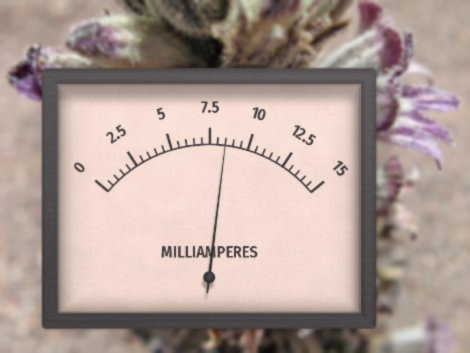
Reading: 8.5,mA
